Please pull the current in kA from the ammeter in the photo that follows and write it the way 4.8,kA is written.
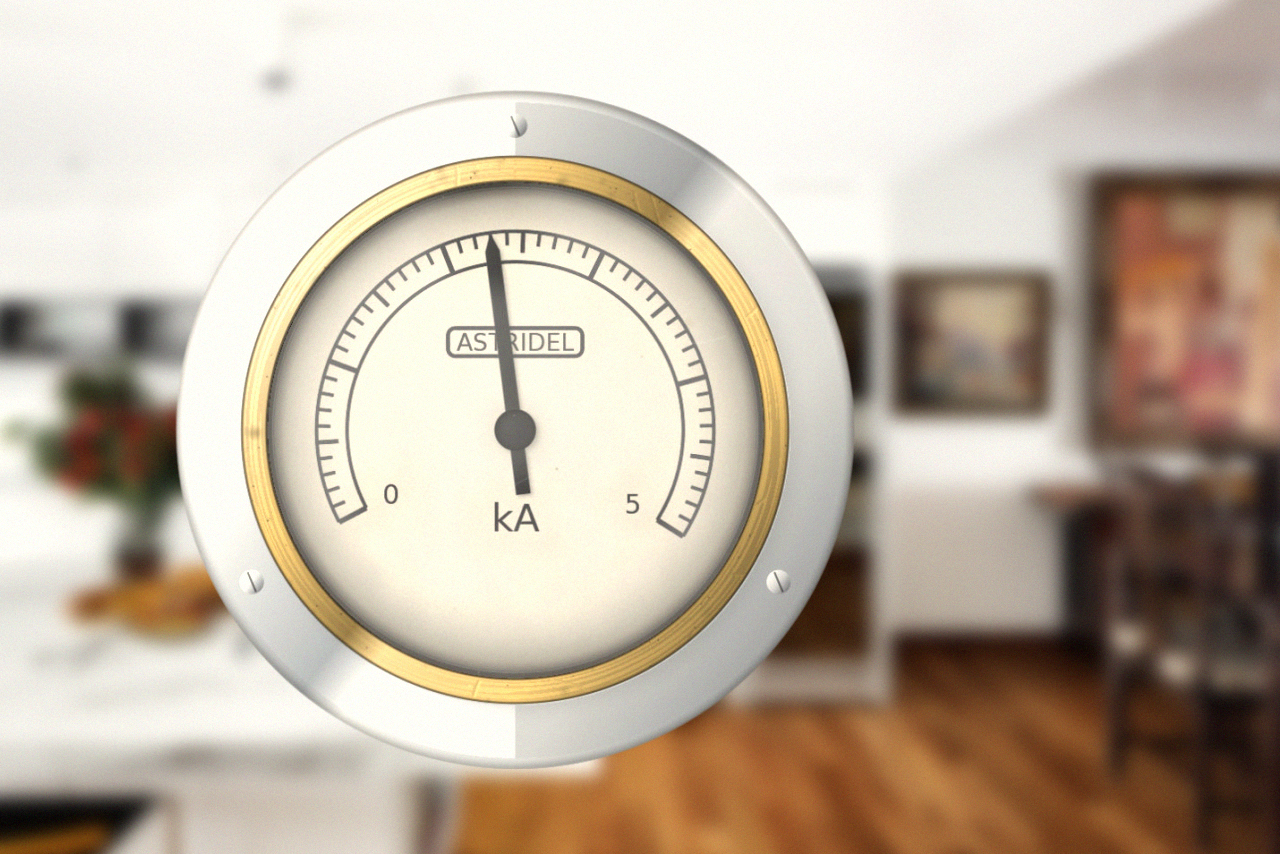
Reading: 2.3,kA
